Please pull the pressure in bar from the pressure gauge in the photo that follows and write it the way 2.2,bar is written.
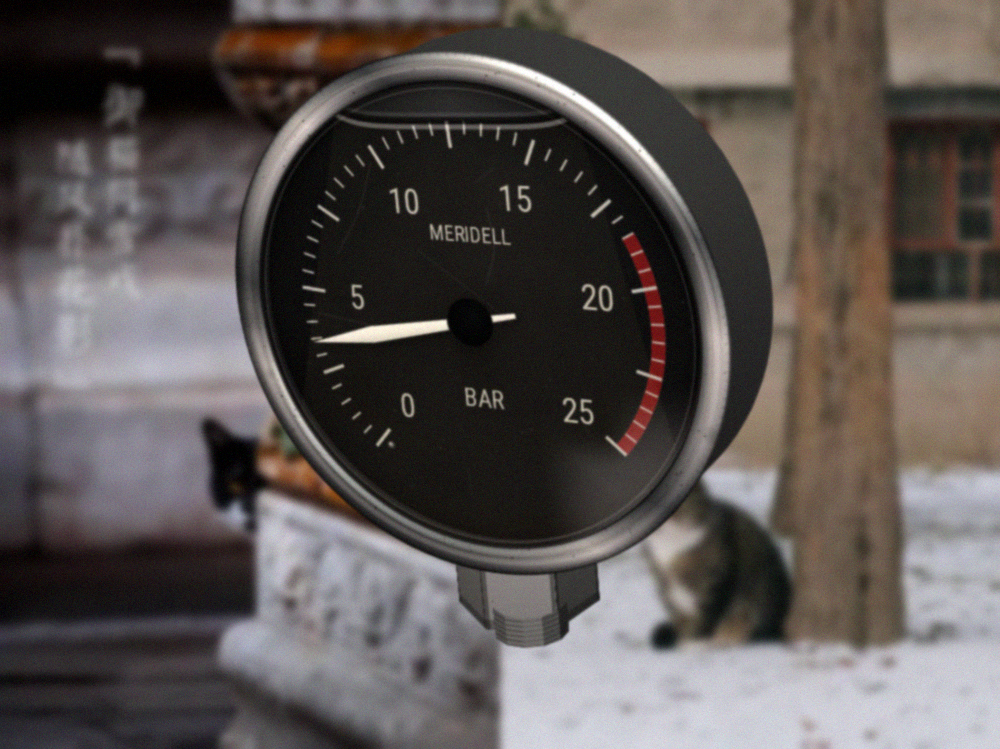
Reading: 3.5,bar
